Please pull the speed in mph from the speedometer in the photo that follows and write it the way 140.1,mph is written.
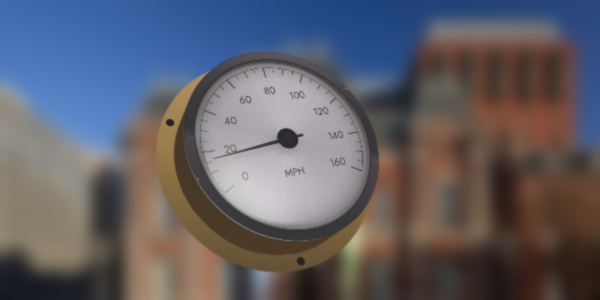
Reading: 15,mph
